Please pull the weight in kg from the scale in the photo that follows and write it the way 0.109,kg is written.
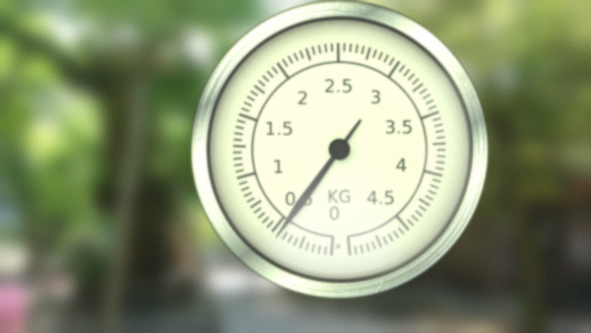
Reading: 0.45,kg
